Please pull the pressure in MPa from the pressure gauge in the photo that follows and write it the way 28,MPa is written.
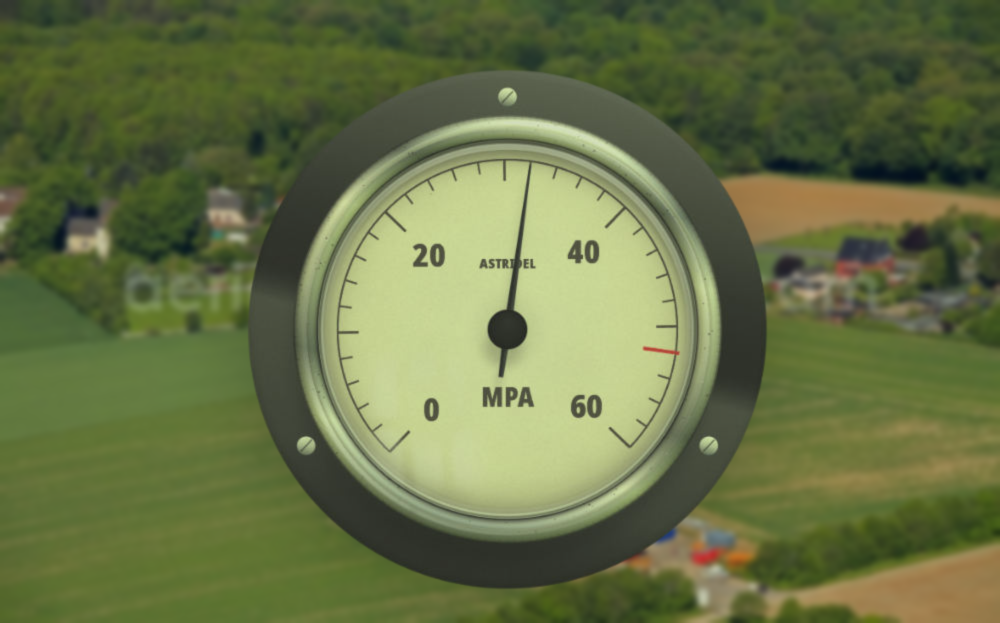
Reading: 32,MPa
